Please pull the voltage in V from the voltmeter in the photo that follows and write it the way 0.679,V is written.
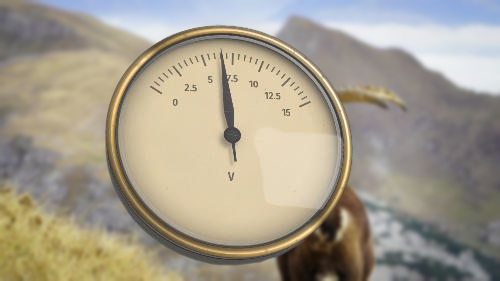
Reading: 6.5,V
